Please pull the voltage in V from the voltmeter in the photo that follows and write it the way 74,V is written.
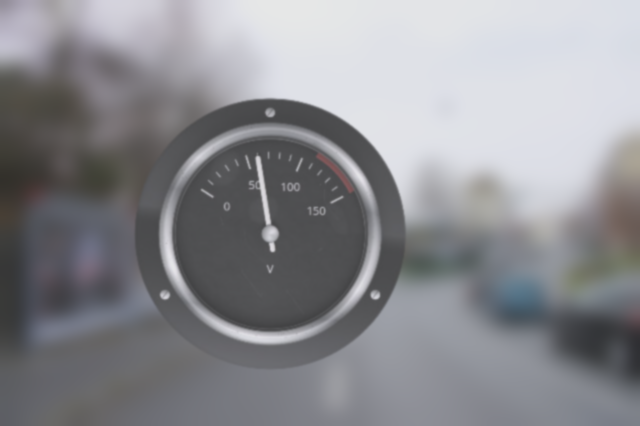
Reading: 60,V
